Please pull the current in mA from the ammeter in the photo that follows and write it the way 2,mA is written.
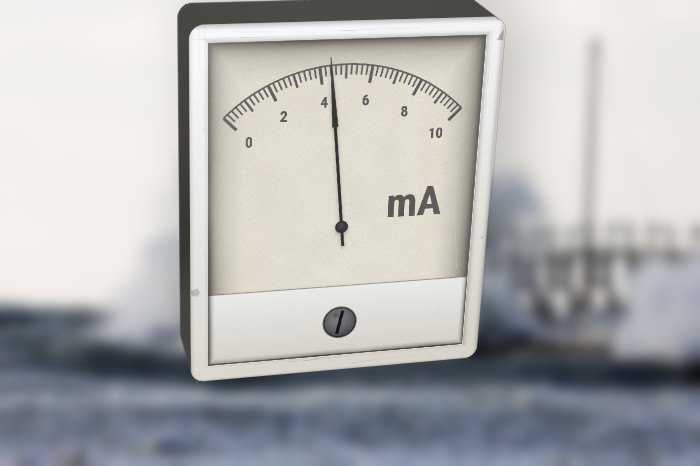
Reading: 4.4,mA
